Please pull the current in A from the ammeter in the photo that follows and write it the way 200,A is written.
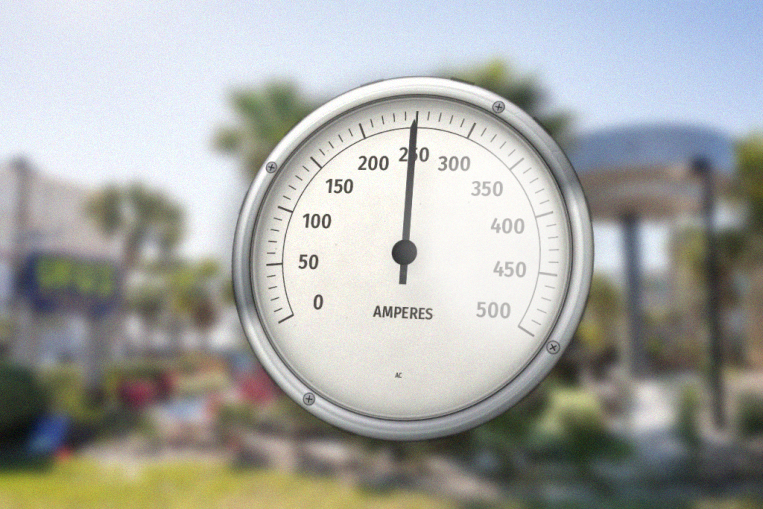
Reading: 250,A
